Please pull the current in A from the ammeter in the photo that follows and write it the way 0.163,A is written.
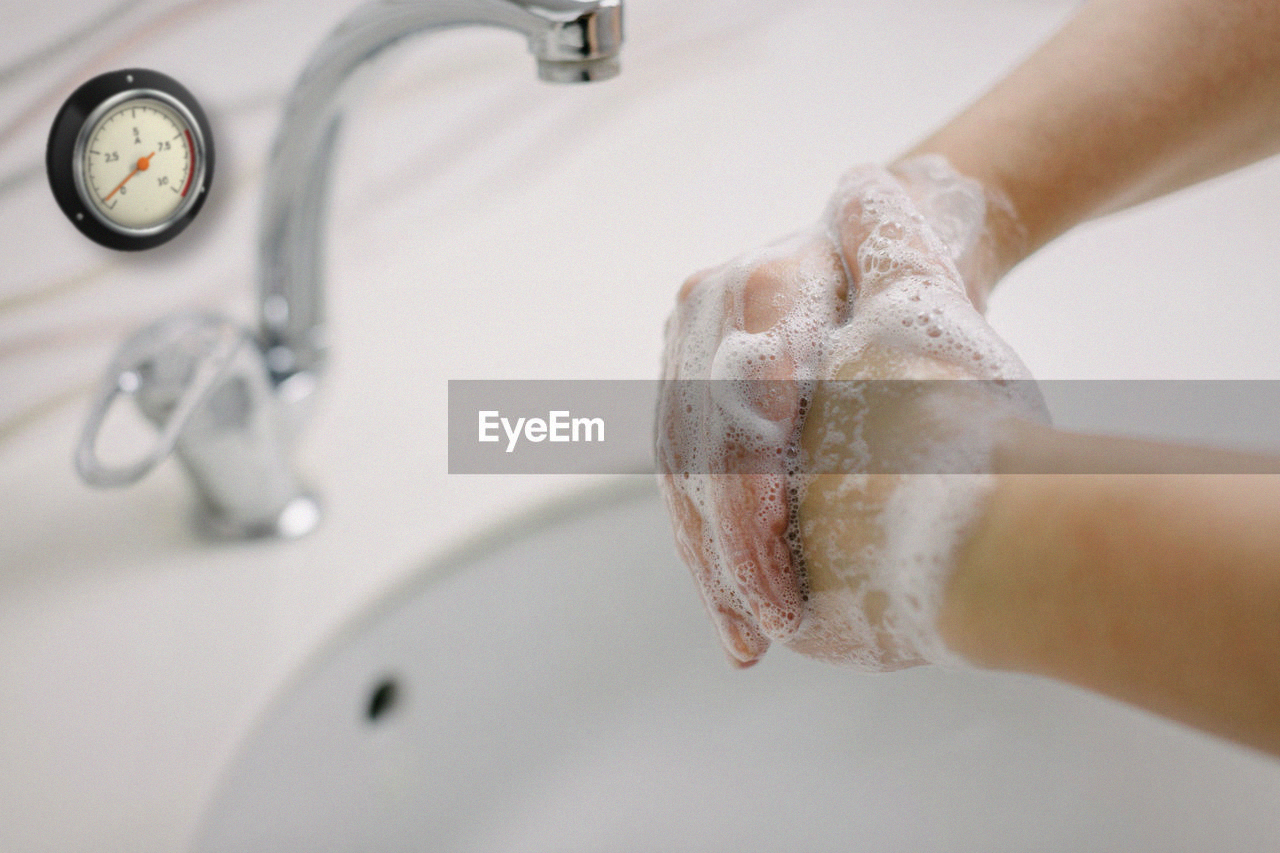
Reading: 0.5,A
